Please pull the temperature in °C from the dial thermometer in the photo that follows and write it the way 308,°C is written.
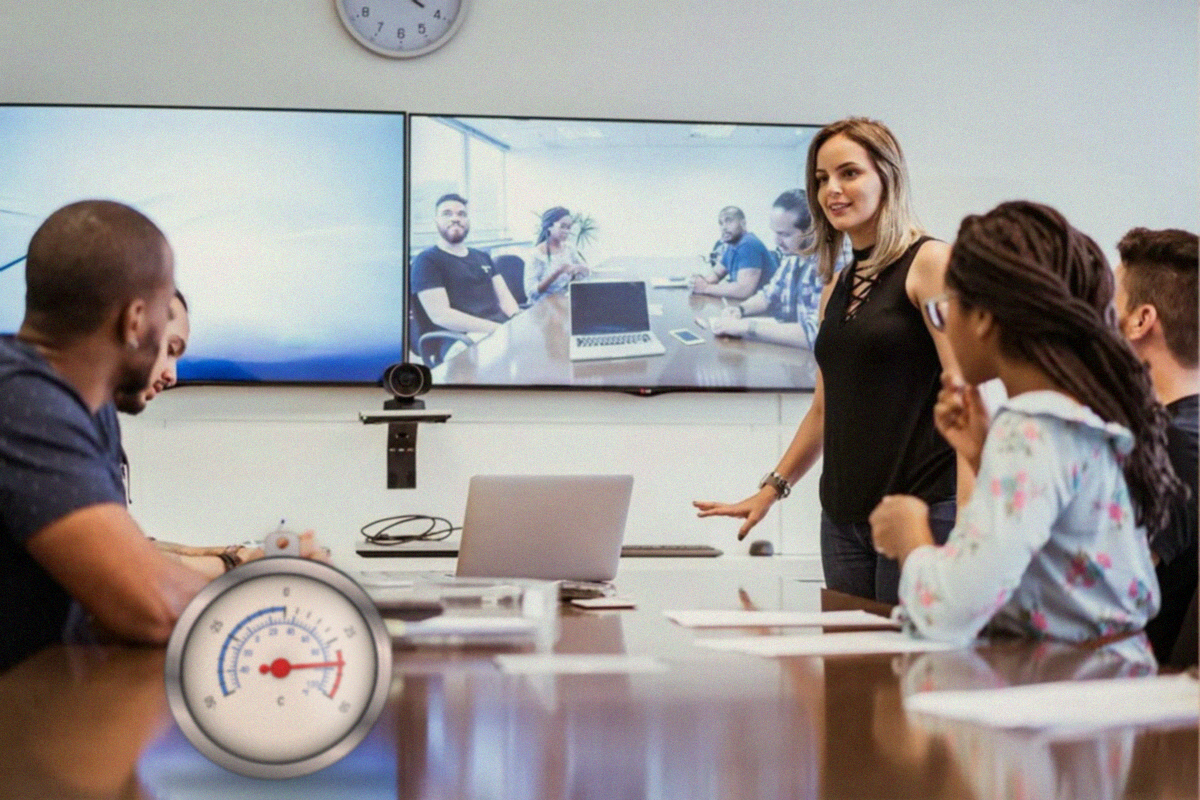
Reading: 35,°C
